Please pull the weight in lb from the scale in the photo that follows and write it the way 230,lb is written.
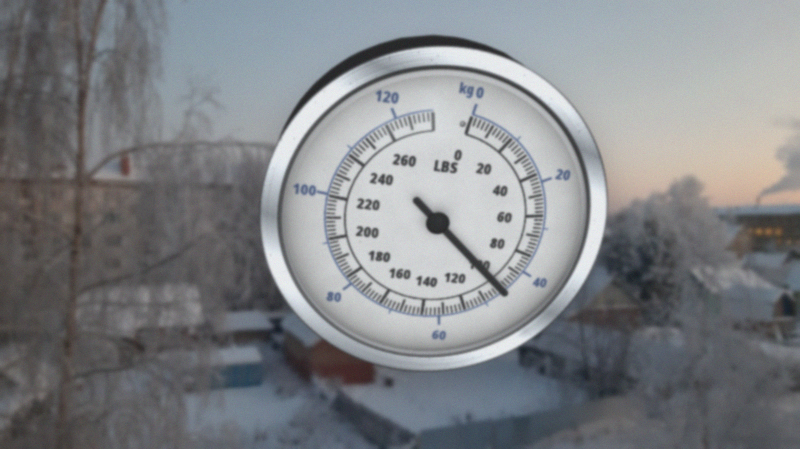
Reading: 100,lb
